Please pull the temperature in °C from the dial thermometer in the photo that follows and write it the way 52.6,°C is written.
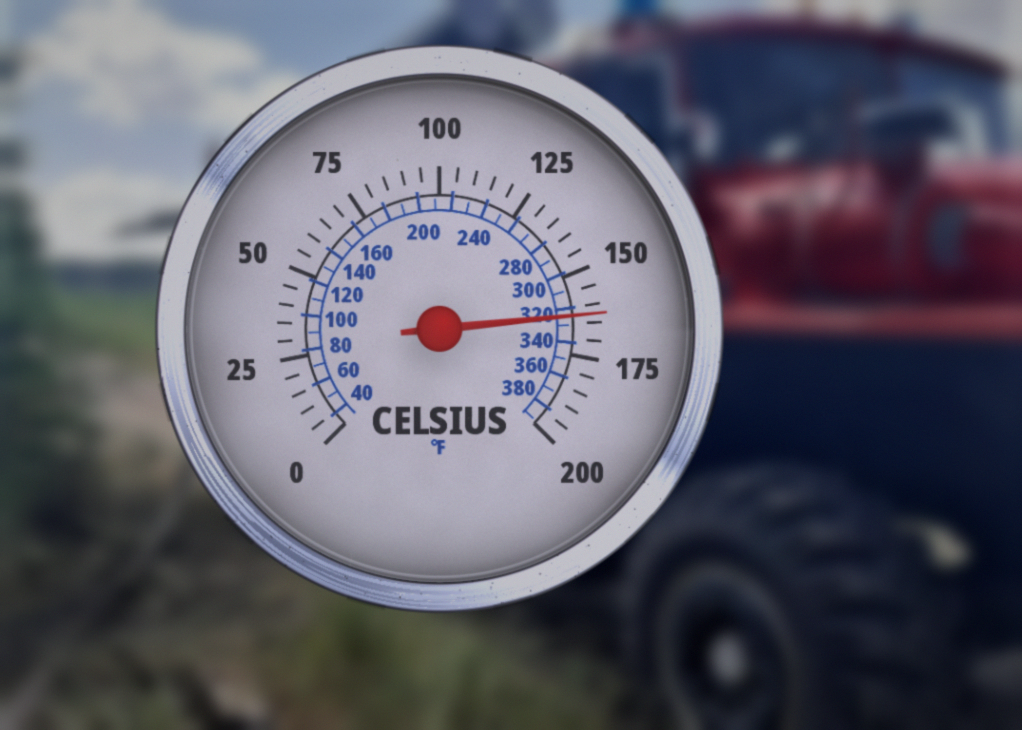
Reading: 162.5,°C
